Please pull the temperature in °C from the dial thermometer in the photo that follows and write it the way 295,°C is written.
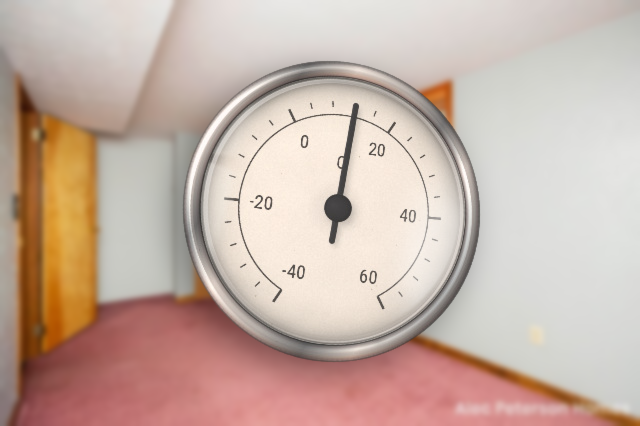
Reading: 12,°C
